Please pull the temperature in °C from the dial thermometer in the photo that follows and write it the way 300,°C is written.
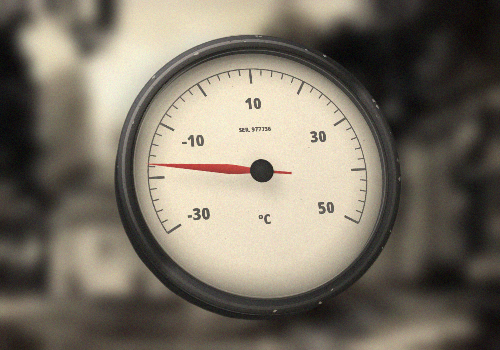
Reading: -18,°C
